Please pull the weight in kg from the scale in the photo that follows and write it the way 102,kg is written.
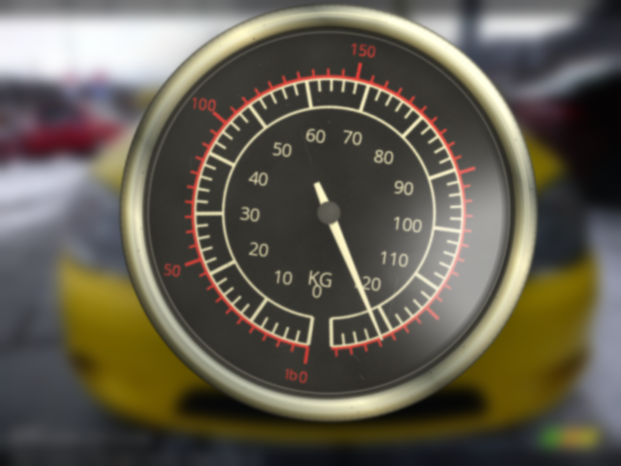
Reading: 122,kg
